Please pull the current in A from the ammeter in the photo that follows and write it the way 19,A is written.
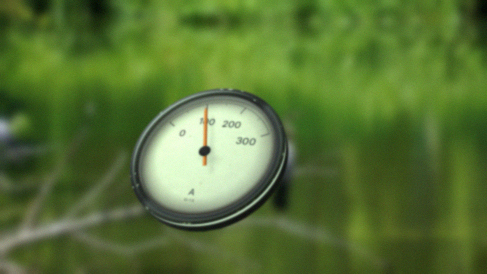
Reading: 100,A
